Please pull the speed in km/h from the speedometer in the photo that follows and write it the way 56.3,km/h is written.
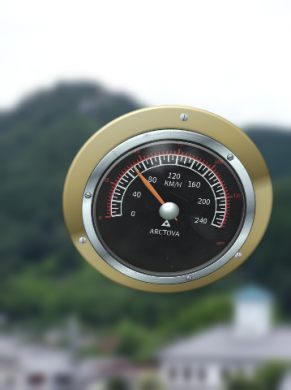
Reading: 70,km/h
